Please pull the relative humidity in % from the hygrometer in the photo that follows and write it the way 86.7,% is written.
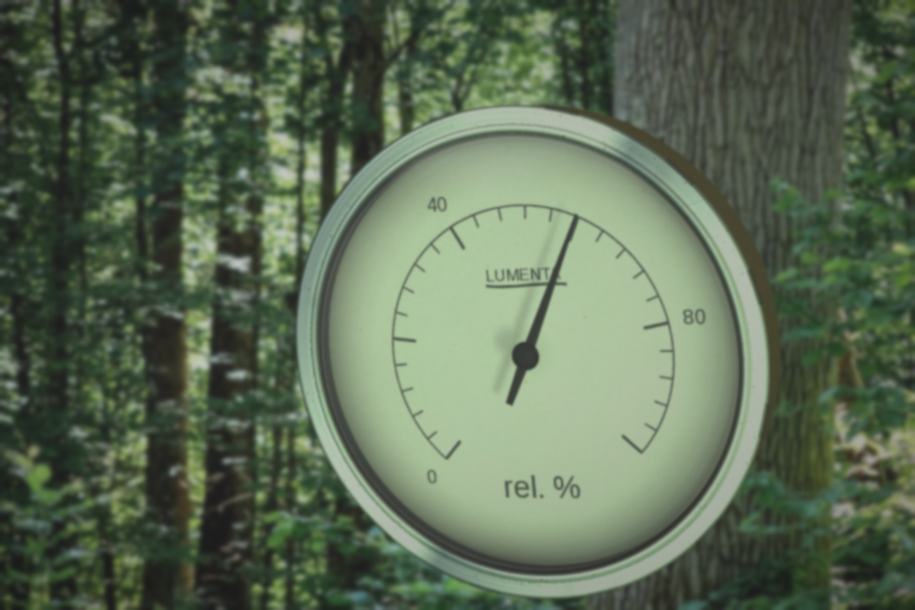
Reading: 60,%
